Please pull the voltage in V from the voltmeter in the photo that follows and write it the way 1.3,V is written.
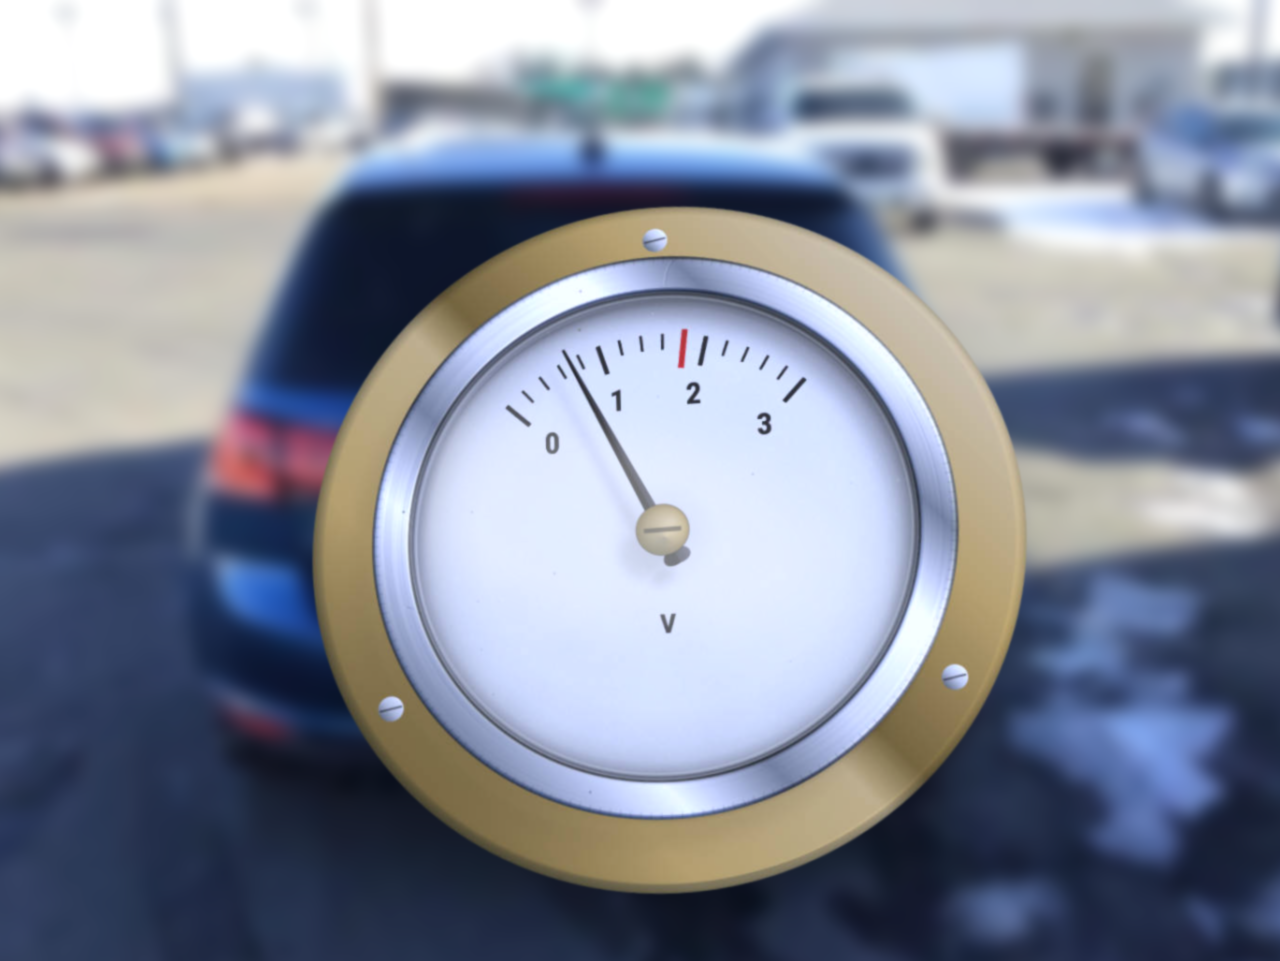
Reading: 0.7,V
